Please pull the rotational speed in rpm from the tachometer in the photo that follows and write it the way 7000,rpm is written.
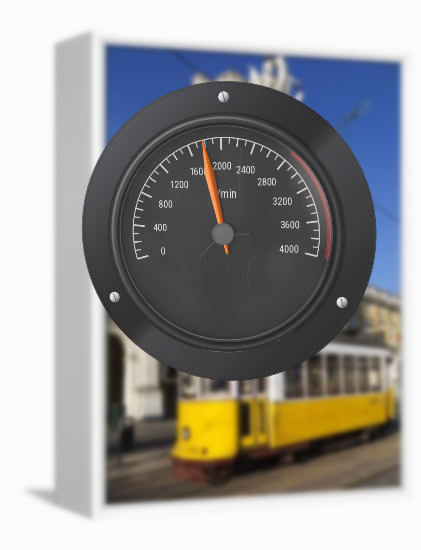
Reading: 1800,rpm
